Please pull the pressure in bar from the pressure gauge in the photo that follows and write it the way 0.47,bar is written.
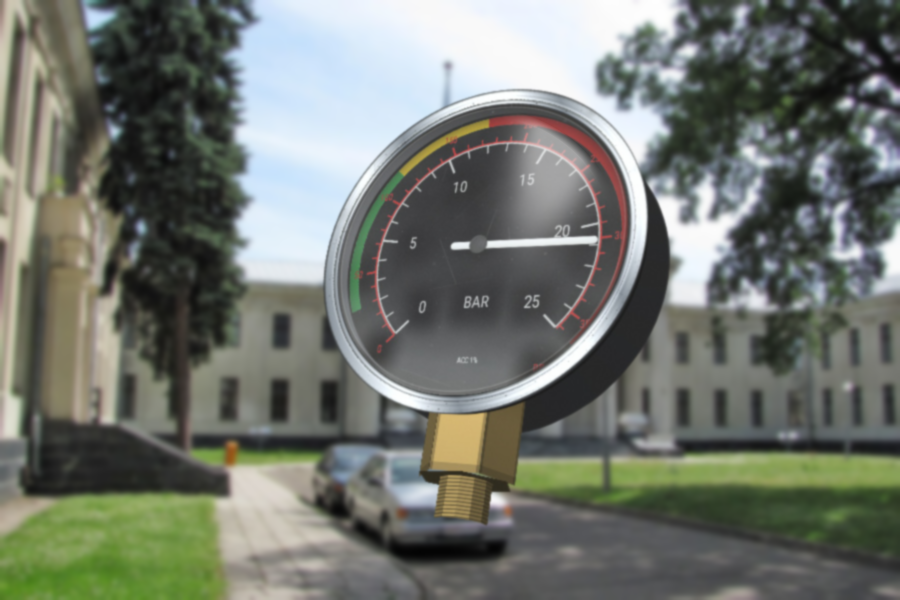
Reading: 21,bar
